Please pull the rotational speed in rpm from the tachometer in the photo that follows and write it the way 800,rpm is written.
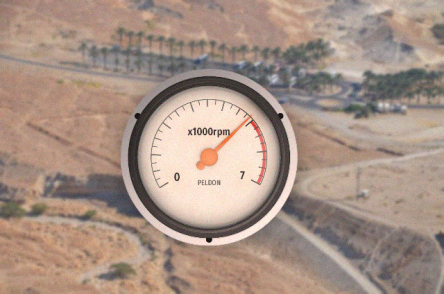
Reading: 4875,rpm
